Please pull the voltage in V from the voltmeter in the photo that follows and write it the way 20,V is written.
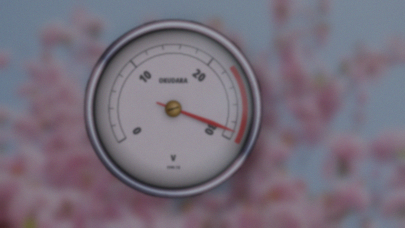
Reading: 29,V
